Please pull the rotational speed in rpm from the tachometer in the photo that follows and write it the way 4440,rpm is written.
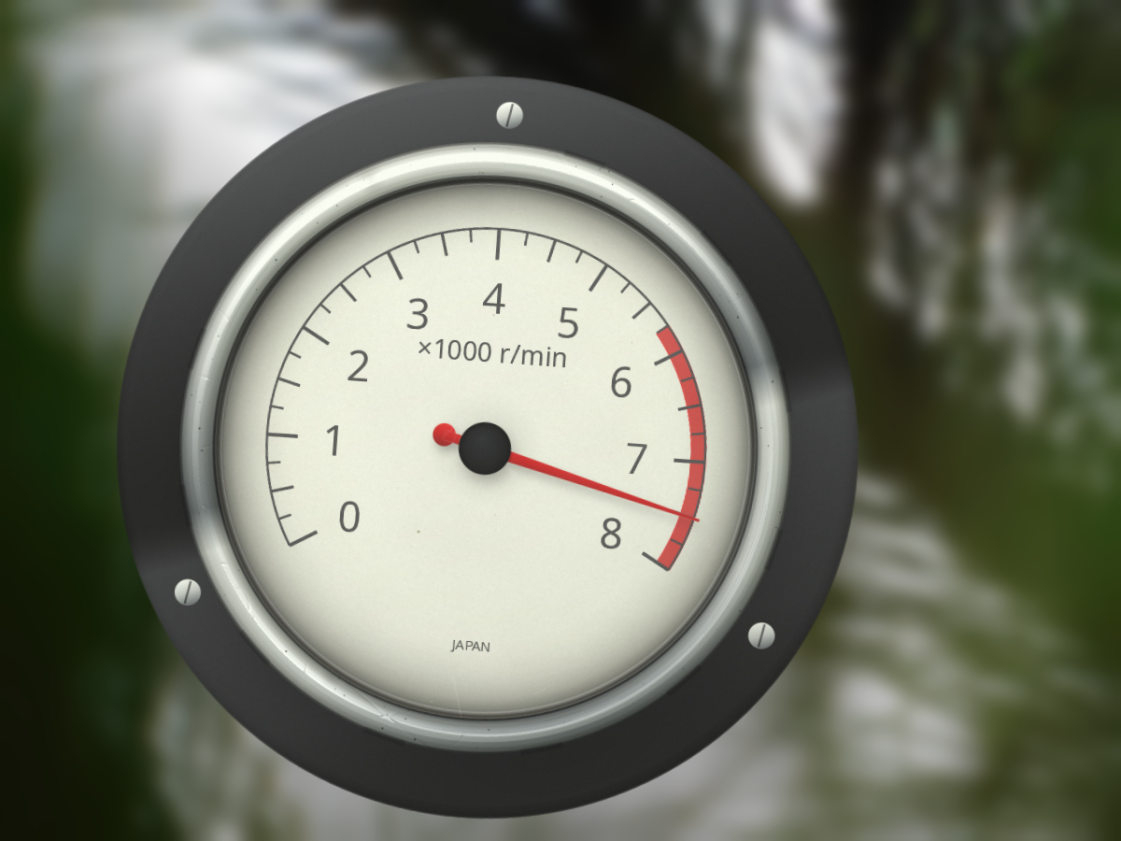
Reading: 7500,rpm
